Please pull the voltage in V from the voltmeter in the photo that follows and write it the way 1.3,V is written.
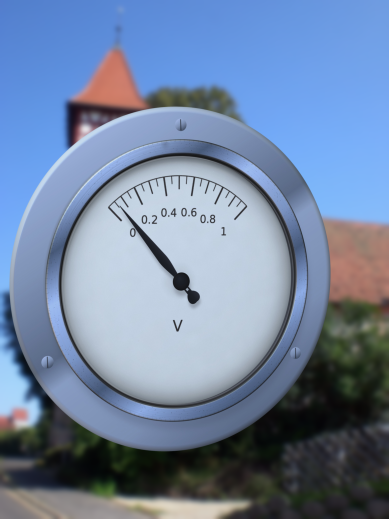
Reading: 0.05,V
